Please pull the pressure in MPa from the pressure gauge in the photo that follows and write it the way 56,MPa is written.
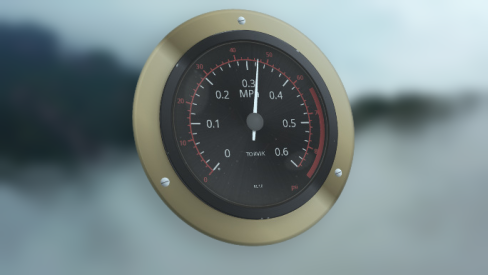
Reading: 0.32,MPa
